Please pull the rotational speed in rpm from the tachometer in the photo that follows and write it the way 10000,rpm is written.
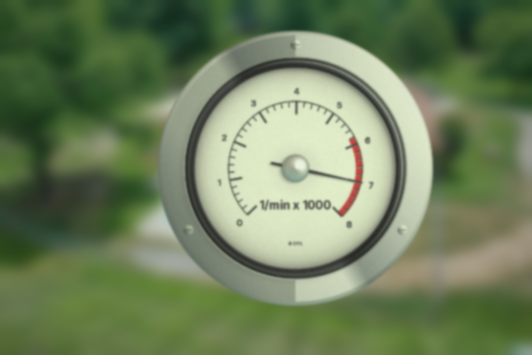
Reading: 7000,rpm
